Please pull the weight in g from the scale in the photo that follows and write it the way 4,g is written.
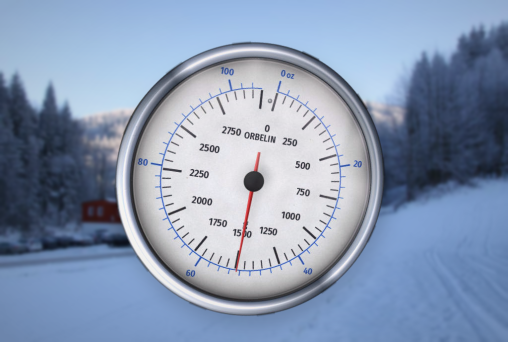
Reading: 1500,g
